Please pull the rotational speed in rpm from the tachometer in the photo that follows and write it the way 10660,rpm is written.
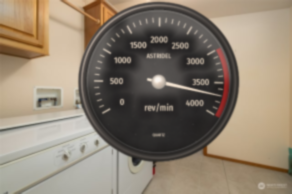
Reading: 3700,rpm
